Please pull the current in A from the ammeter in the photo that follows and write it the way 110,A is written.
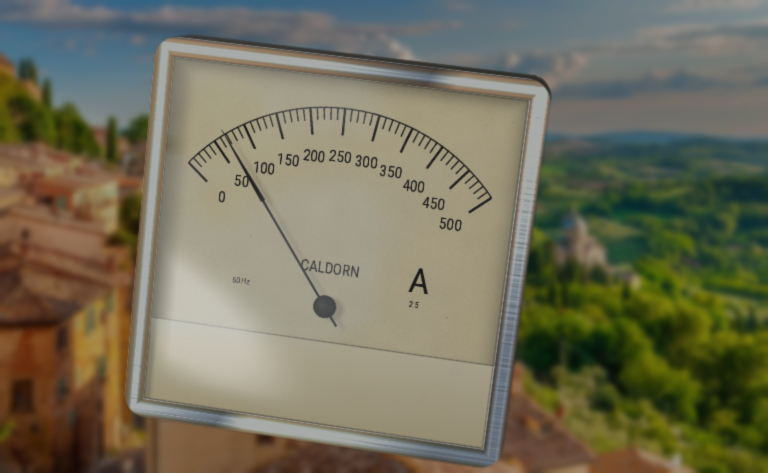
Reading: 70,A
